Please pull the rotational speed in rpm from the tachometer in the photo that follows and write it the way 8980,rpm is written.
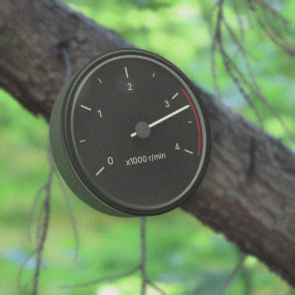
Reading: 3250,rpm
